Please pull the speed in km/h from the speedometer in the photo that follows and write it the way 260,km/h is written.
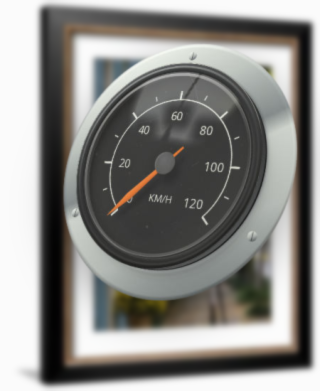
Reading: 0,km/h
